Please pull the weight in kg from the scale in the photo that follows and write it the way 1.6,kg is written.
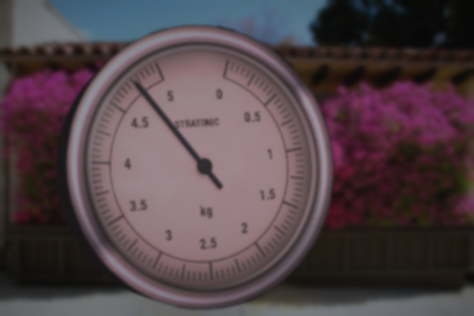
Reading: 4.75,kg
